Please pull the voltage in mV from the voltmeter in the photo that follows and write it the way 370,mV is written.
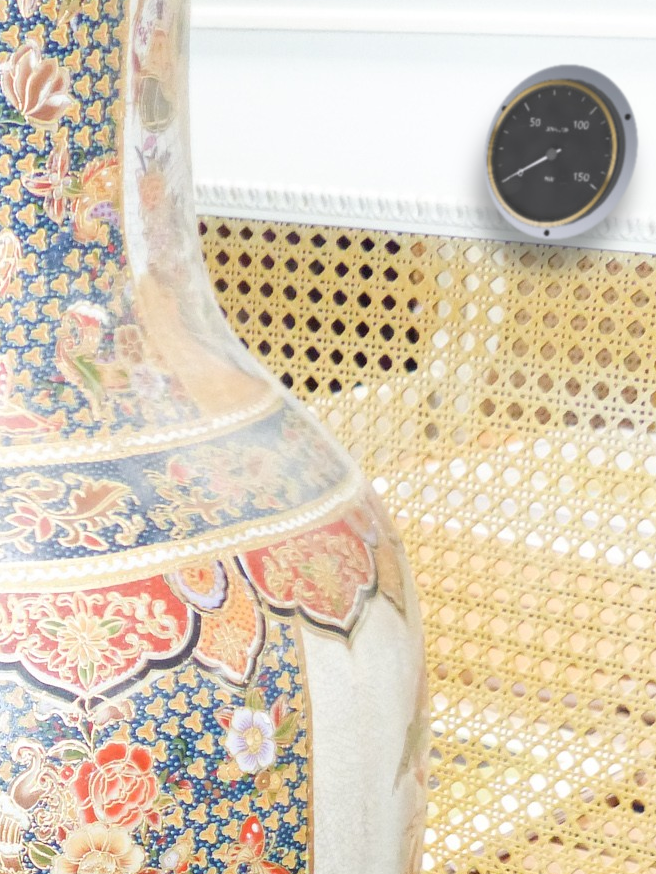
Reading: 0,mV
